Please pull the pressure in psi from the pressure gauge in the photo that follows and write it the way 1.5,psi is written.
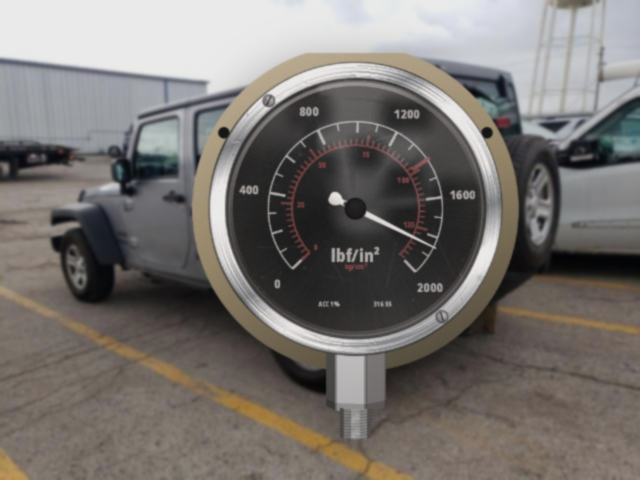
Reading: 1850,psi
